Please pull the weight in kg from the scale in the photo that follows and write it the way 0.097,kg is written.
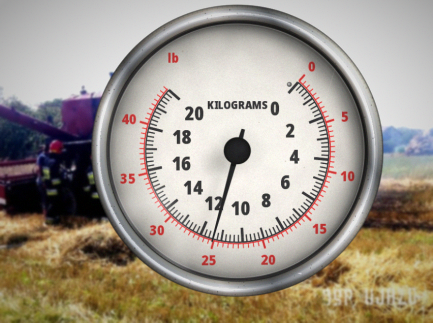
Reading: 11.4,kg
